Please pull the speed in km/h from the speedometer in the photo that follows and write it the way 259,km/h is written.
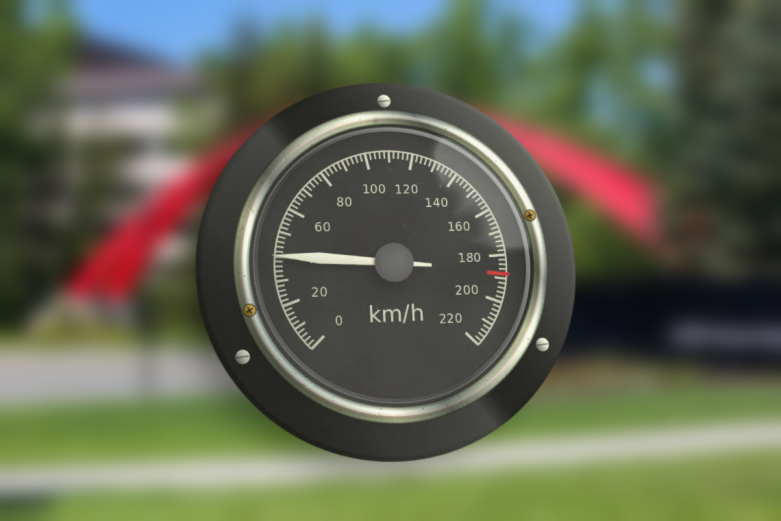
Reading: 40,km/h
